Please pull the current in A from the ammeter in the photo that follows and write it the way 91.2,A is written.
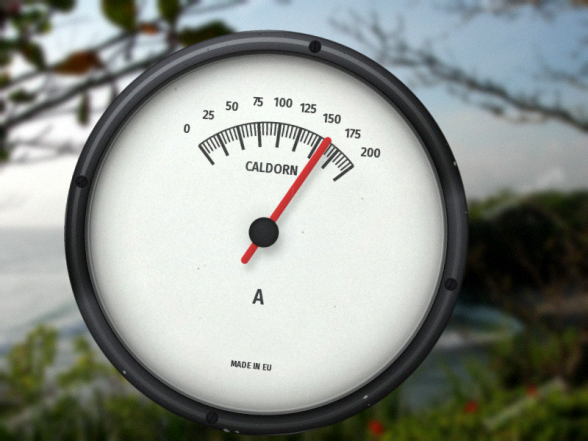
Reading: 160,A
